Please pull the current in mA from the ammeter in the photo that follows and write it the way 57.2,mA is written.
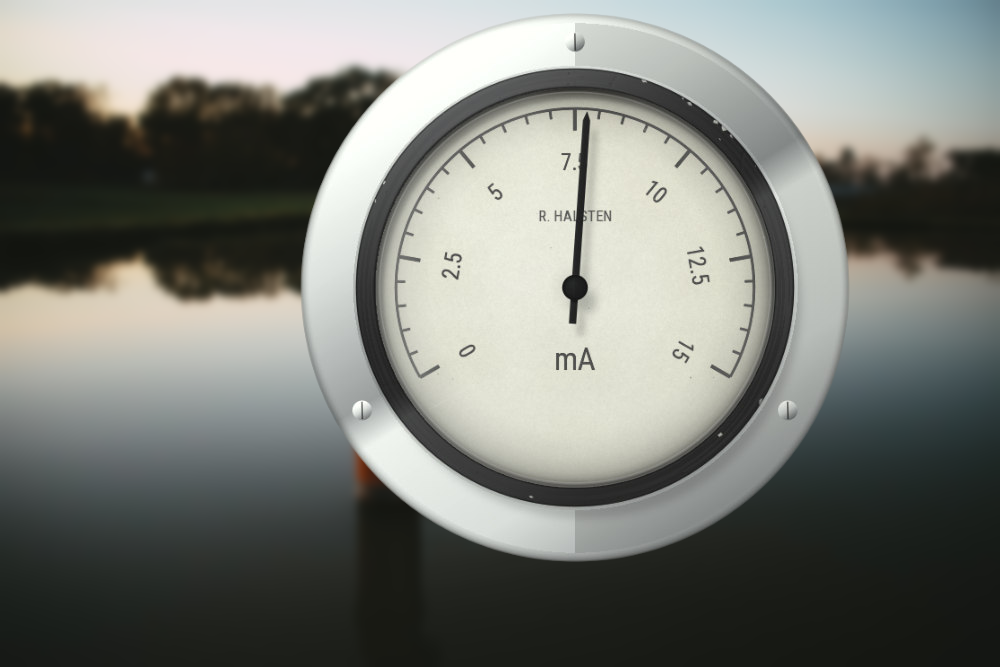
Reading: 7.75,mA
